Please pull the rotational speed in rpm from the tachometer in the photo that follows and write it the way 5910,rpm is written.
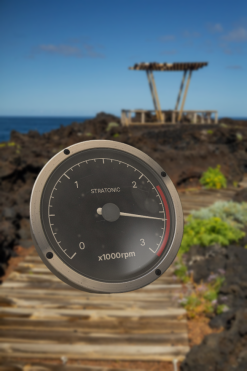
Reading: 2600,rpm
